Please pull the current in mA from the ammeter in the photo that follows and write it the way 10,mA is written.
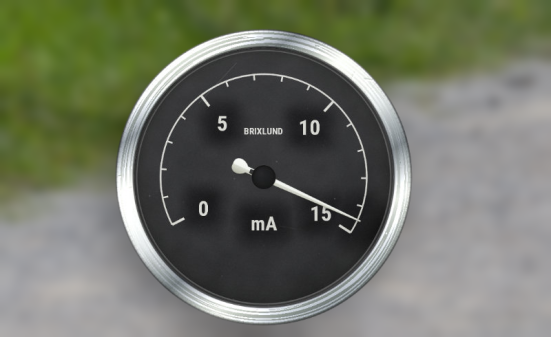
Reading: 14.5,mA
